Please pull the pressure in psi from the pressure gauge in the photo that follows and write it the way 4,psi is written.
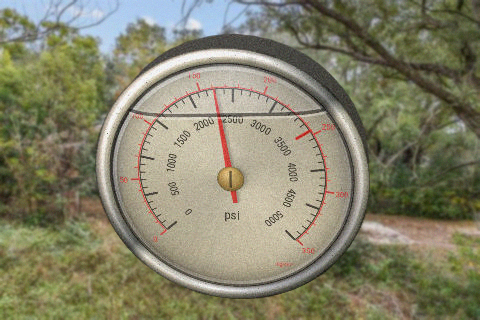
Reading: 2300,psi
